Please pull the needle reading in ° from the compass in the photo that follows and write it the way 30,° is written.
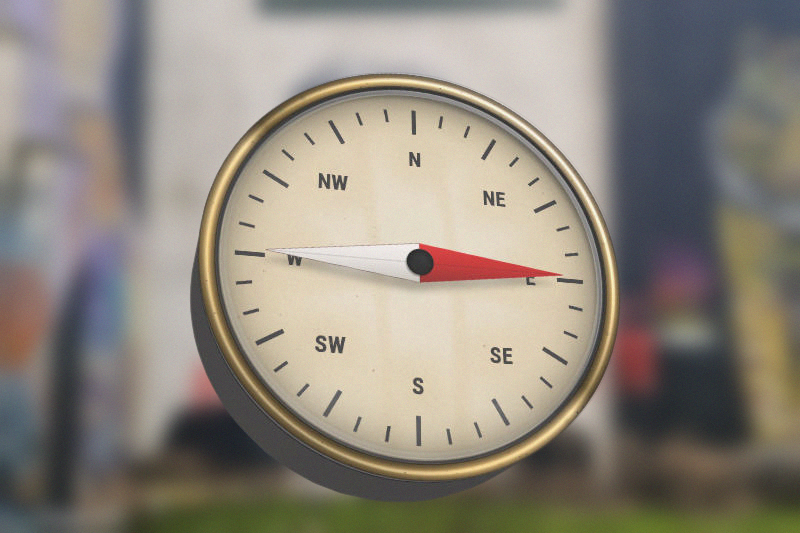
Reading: 90,°
